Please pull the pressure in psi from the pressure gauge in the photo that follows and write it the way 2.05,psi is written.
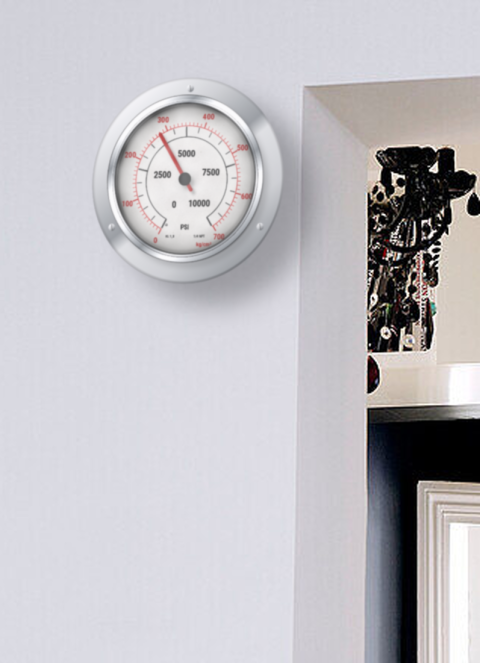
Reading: 4000,psi
